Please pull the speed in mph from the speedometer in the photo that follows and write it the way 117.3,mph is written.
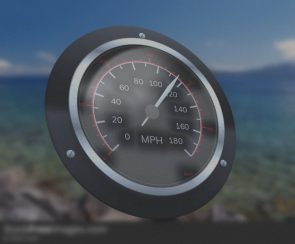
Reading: 115,mph
